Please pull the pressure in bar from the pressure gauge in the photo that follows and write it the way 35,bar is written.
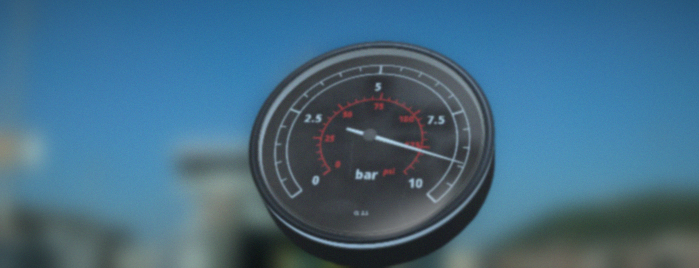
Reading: 9,bar
